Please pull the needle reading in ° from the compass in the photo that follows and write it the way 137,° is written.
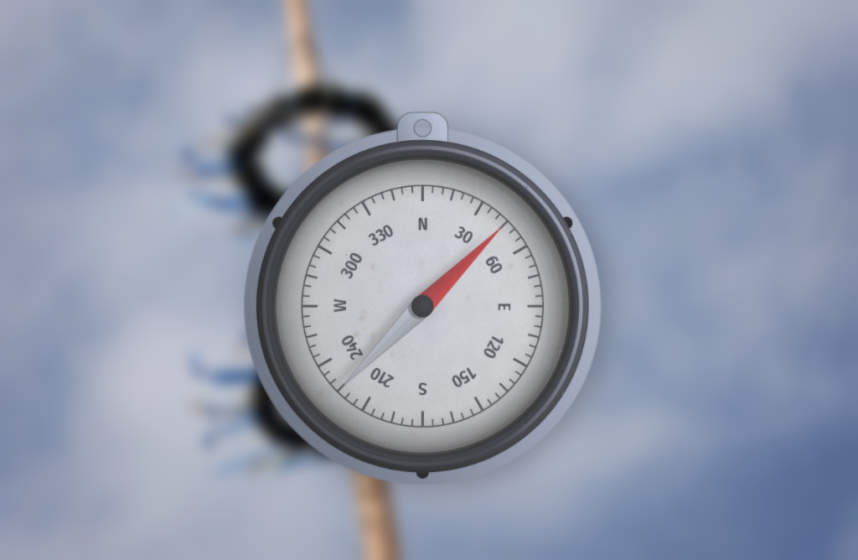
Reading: 45,°
